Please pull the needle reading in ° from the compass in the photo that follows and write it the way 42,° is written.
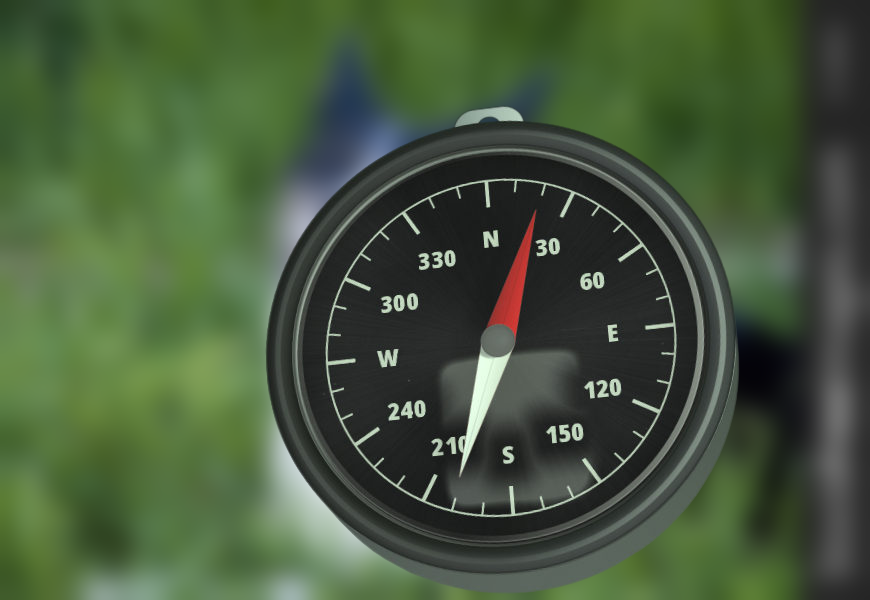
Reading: 20,°
